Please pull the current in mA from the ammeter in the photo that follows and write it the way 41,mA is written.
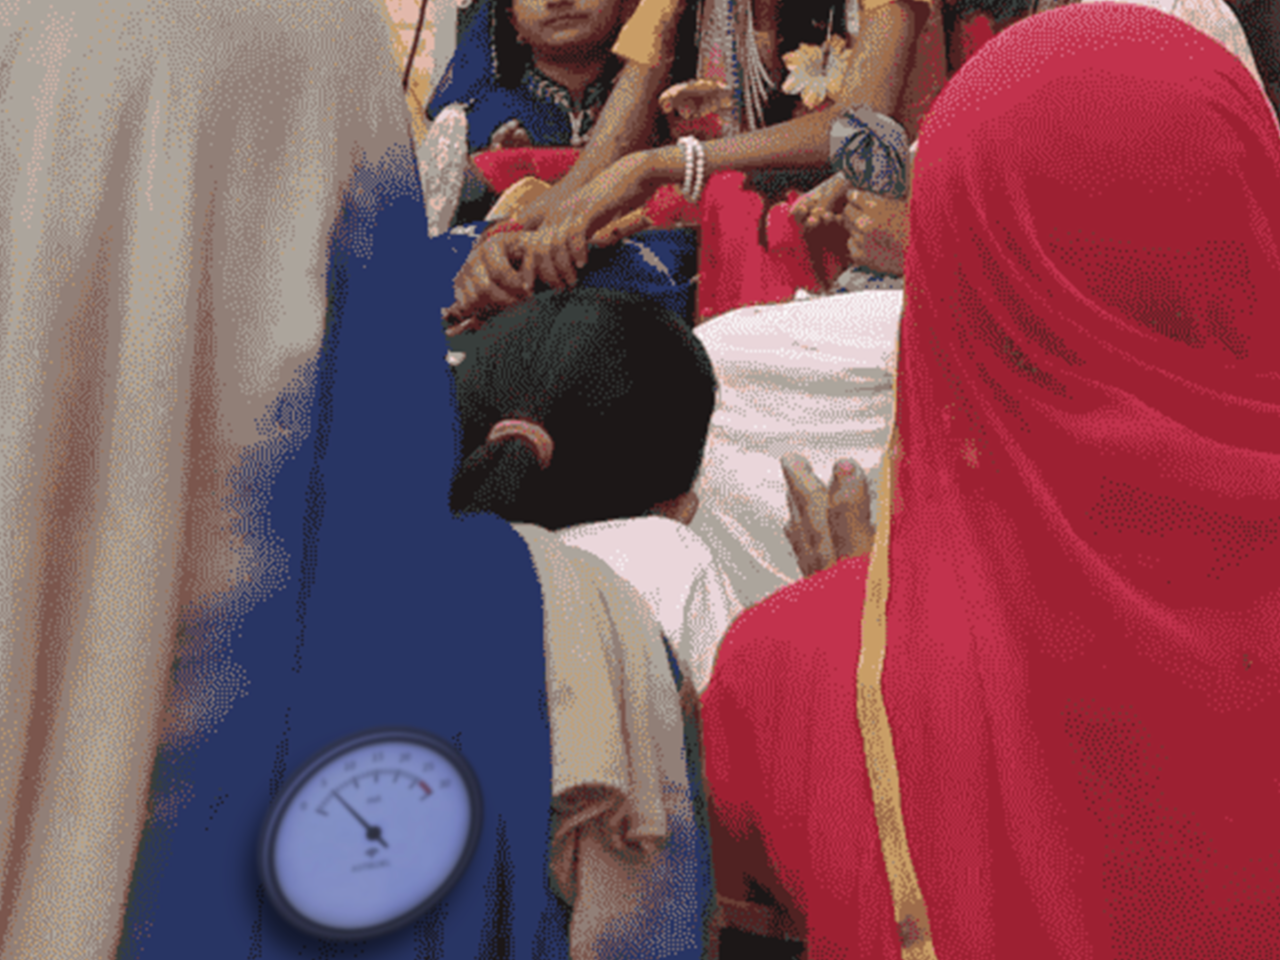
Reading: 5,mA
